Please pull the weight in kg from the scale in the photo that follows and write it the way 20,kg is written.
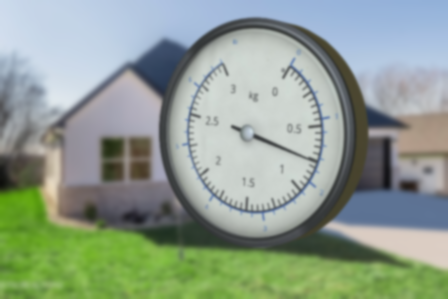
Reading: 0.75,kg
